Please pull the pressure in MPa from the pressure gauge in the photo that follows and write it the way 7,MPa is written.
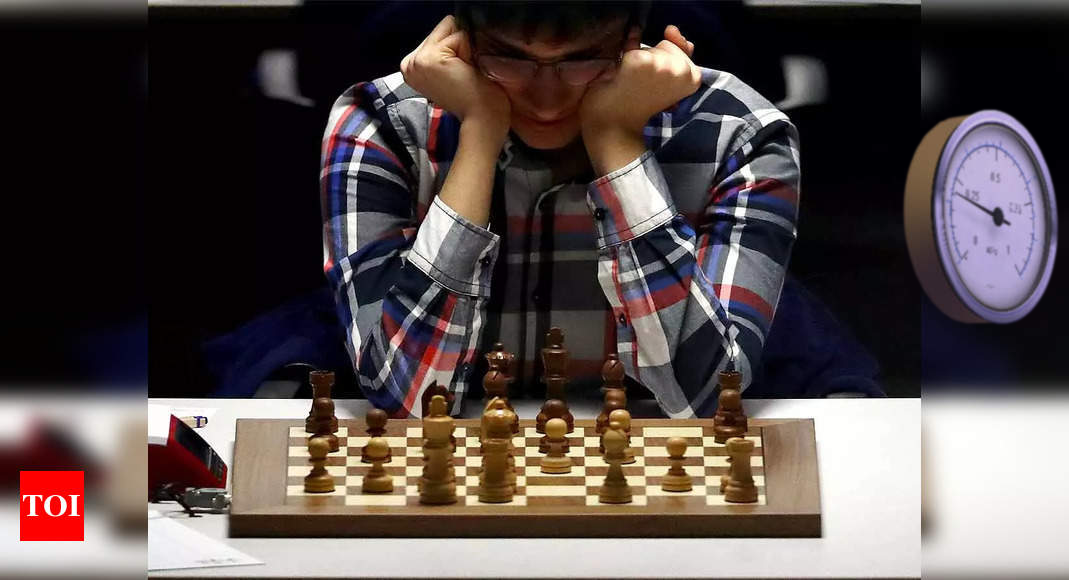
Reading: 0.2,MPa
